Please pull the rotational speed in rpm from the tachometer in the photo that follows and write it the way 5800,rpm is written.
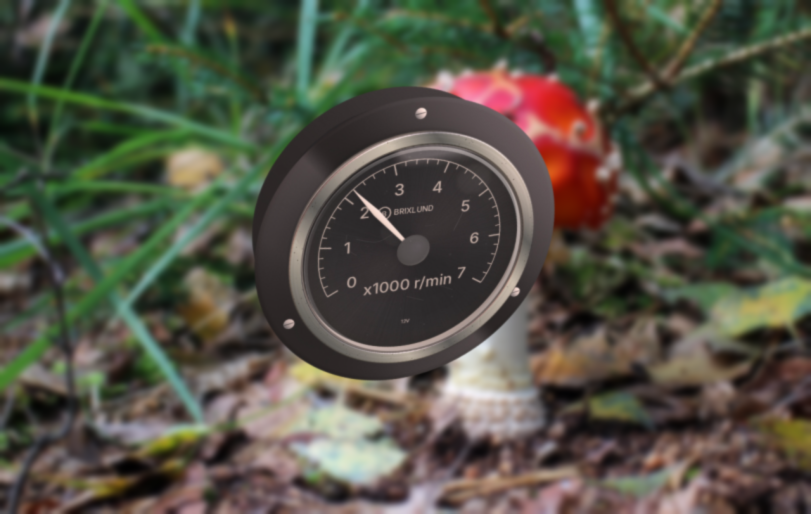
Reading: 2200,rpm
